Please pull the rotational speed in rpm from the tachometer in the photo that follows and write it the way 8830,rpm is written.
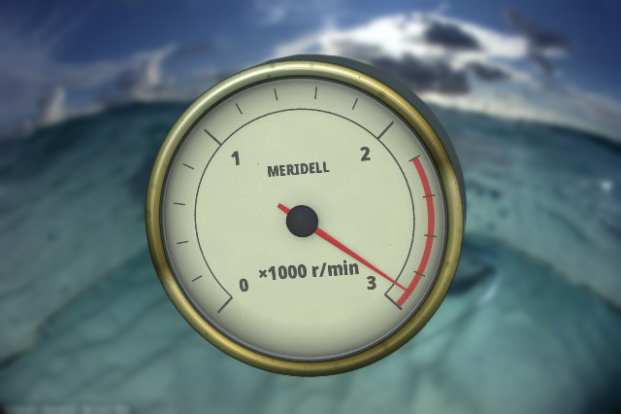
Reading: 2900,rpm
